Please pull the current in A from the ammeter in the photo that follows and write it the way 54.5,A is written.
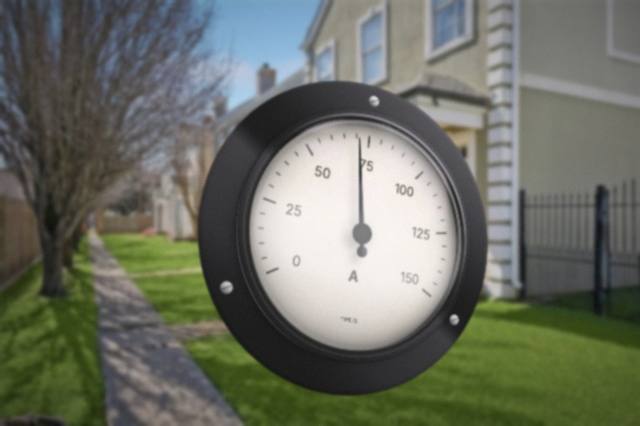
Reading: 70,A
